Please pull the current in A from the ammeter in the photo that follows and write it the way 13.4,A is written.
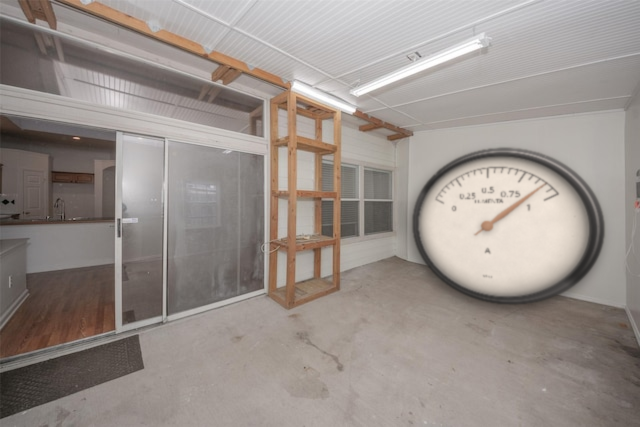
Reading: 0.9,A
